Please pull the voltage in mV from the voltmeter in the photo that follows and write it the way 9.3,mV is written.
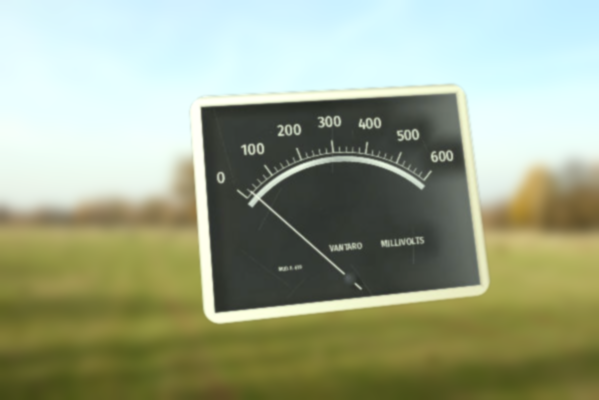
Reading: 20,mV
